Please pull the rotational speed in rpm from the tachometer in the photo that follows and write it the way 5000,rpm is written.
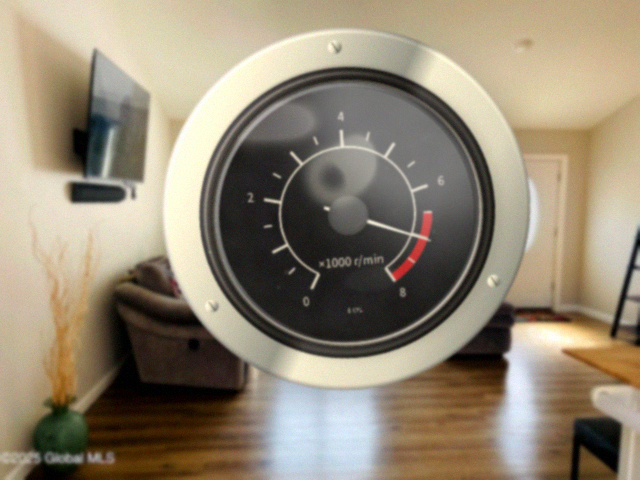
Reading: 7000,rpm
